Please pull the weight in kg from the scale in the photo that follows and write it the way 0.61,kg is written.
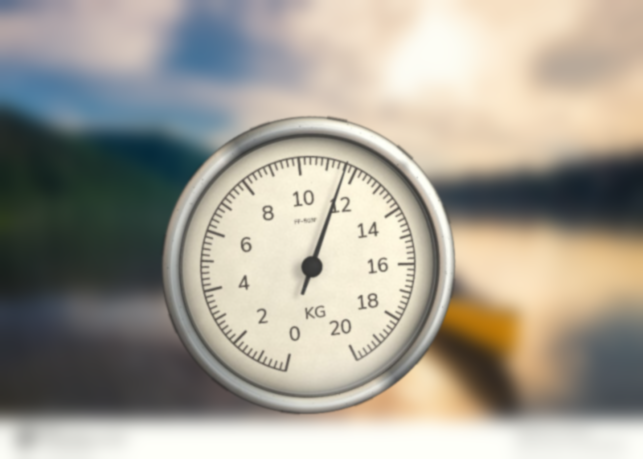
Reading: 11.6,kg
